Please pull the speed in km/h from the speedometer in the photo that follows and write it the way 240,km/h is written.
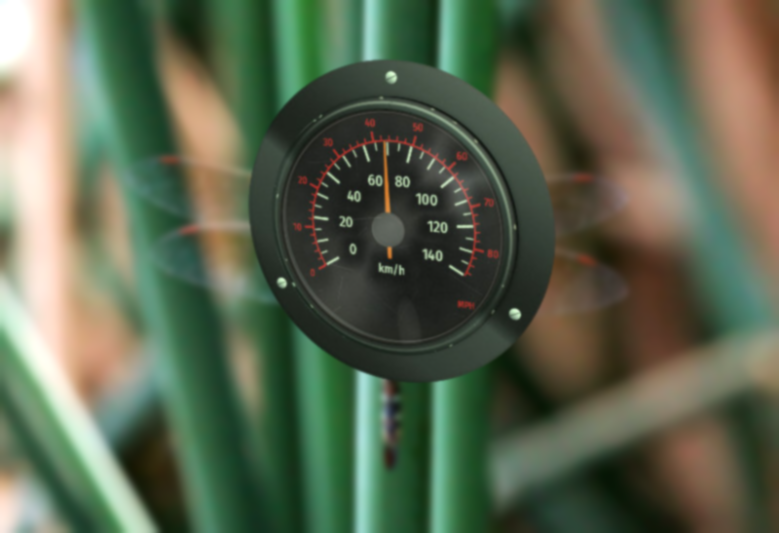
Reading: 70,km/h
